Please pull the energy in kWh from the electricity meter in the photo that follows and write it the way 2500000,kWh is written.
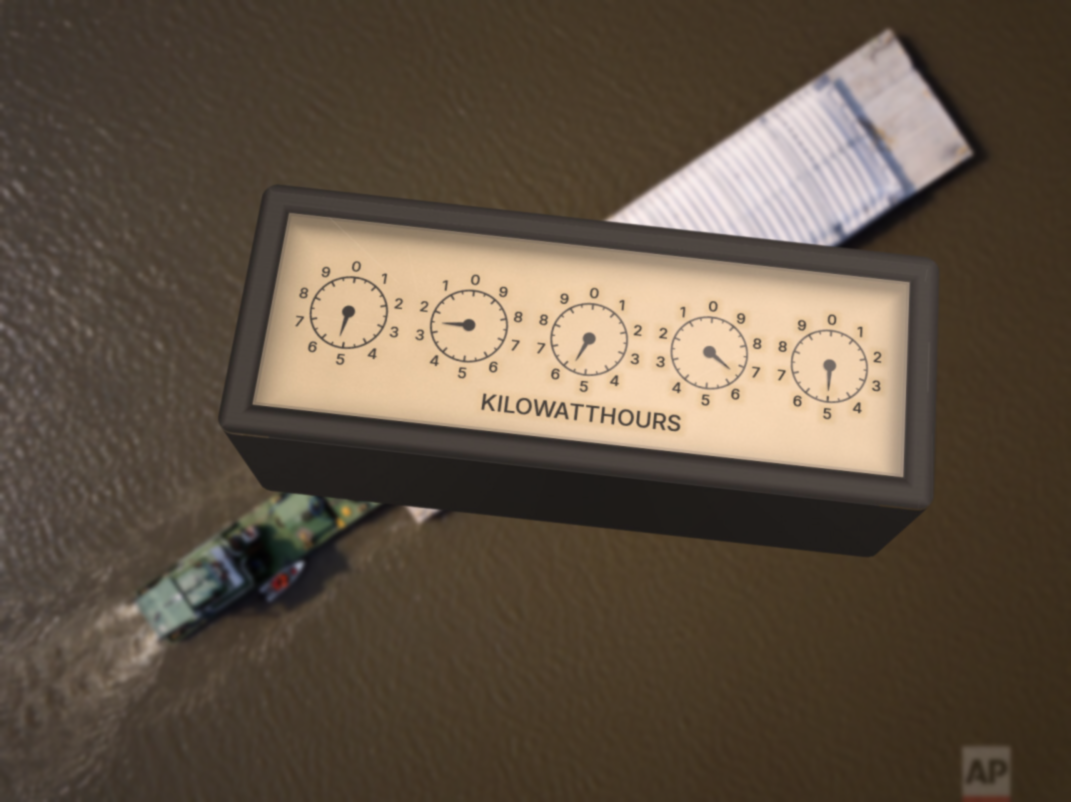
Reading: 52565,kWh
